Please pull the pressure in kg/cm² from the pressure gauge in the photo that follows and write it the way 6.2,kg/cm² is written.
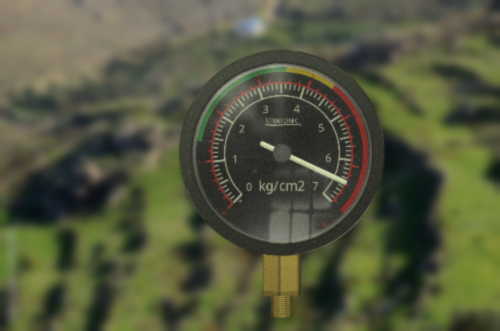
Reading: 6.5,kg/cm²
